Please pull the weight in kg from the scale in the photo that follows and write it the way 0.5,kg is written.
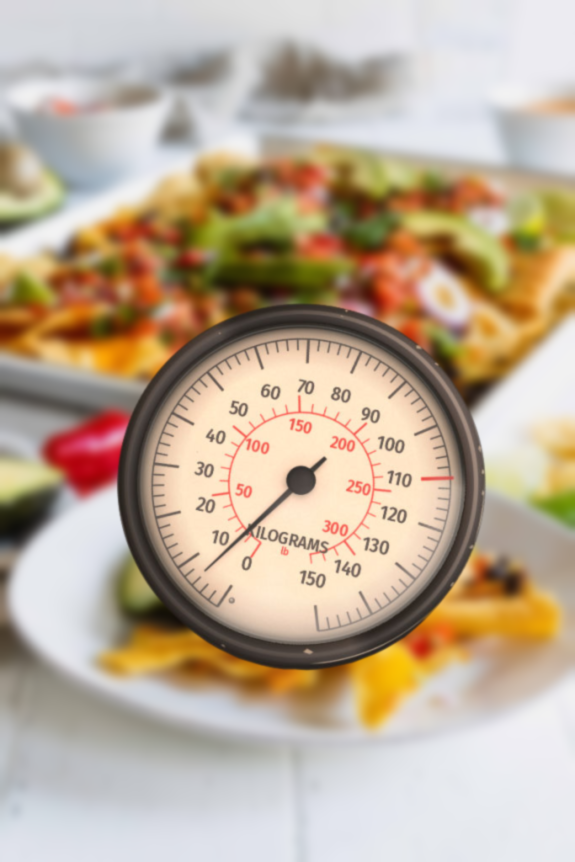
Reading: 6,kg
